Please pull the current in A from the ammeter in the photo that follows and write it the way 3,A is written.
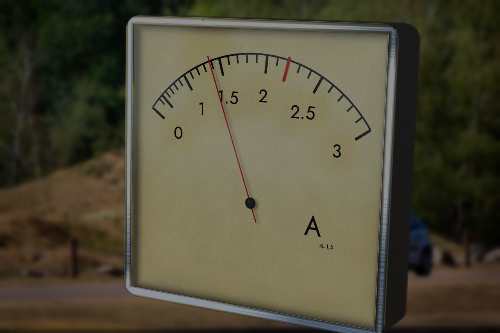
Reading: 1.4,A
